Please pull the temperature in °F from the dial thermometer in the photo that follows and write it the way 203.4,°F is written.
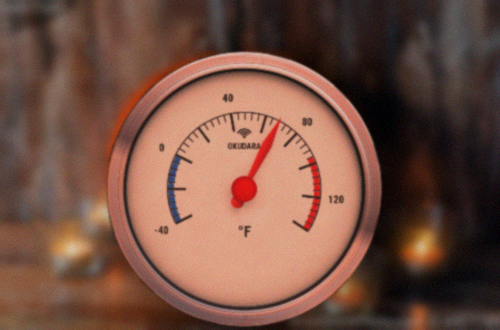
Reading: 68,°F
